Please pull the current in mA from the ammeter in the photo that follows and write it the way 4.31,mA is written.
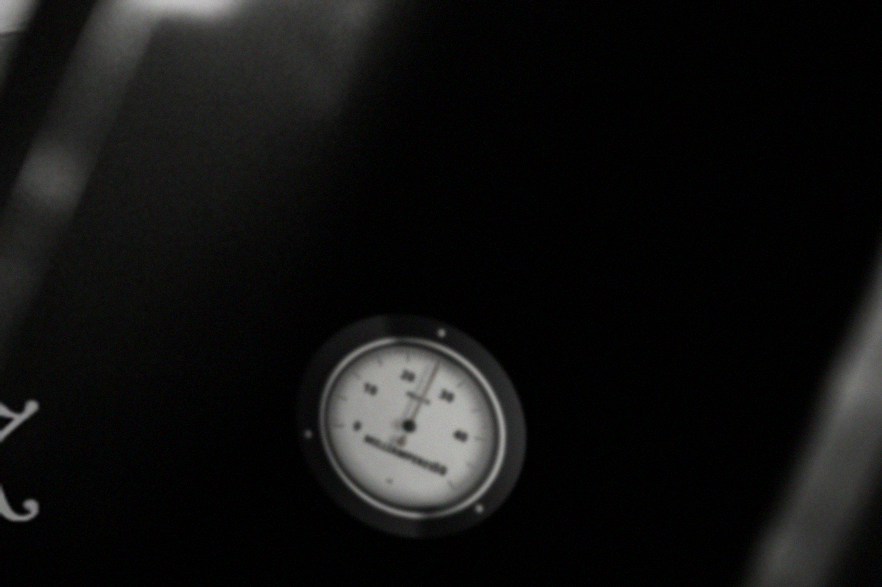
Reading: 25,mA
